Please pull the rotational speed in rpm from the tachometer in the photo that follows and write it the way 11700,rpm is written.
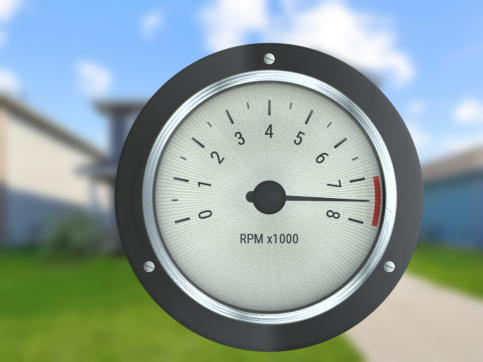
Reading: 7500,rpm
